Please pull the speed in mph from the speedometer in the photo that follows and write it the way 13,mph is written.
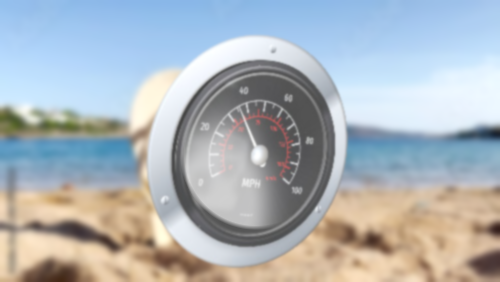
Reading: 35,mph
